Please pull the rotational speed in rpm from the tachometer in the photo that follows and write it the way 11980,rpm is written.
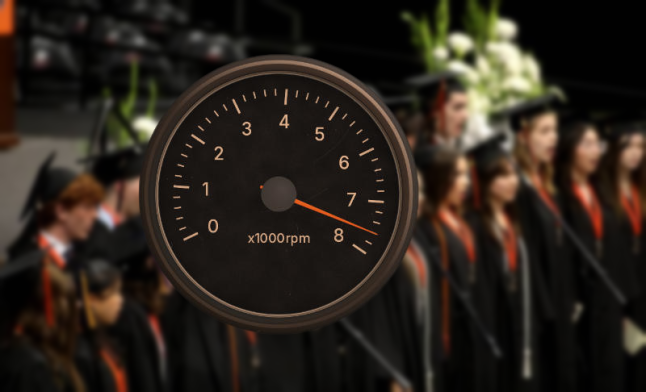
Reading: 7600,rpm
